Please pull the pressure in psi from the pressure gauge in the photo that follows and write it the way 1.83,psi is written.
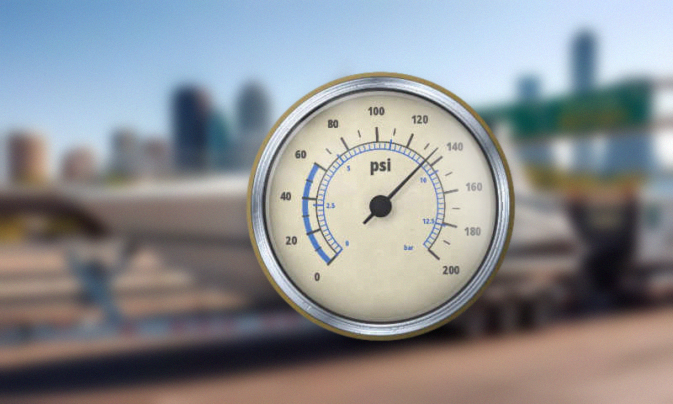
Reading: 135,psi
